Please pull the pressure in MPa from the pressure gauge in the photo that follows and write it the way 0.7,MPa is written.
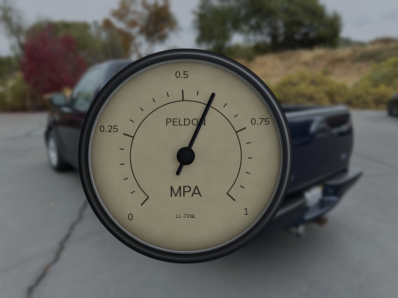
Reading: 0.6,MPa
